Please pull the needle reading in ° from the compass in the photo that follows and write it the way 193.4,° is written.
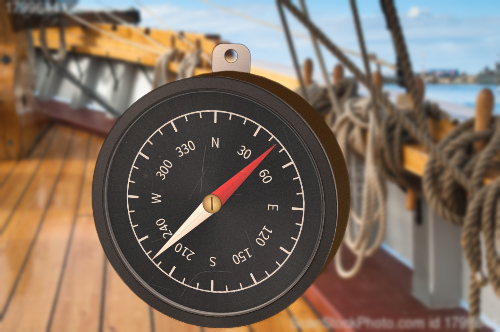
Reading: 45,°
